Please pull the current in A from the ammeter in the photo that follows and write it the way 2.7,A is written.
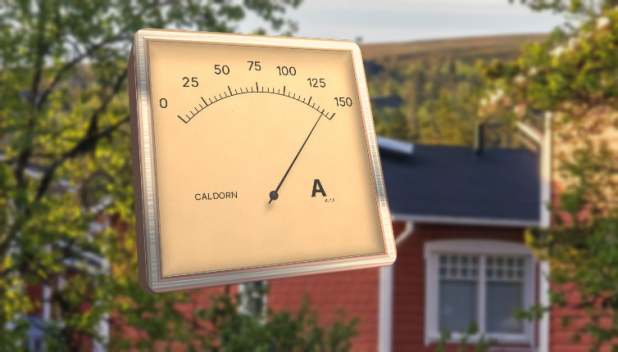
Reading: 140,A
